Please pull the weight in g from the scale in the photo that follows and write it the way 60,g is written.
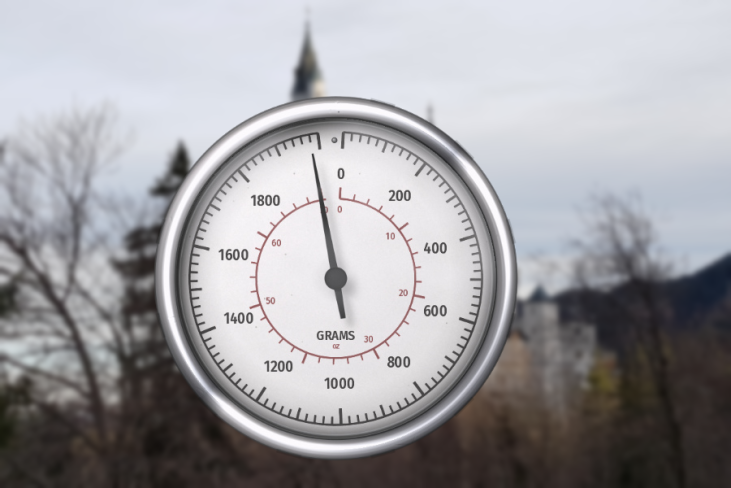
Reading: 1980,g
